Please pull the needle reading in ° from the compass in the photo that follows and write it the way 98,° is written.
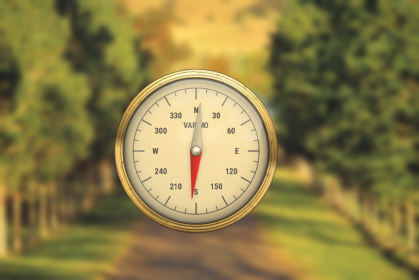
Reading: 185,°
